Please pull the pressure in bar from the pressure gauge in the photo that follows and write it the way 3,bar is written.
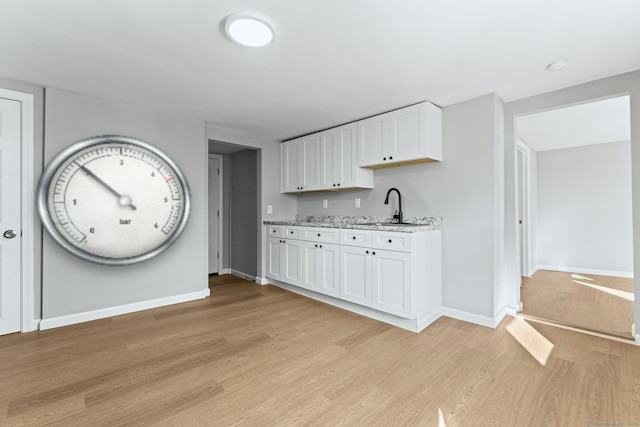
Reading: 2,bar
